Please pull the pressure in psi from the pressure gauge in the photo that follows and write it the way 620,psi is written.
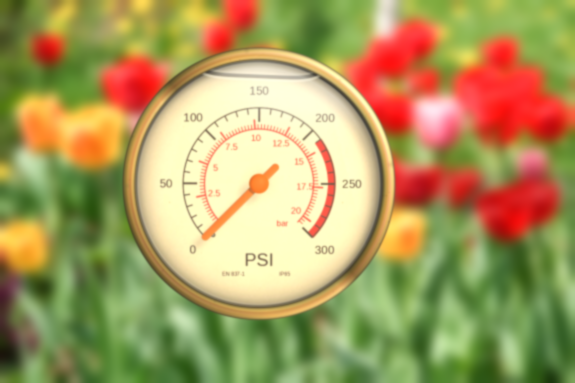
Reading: 0,psi
